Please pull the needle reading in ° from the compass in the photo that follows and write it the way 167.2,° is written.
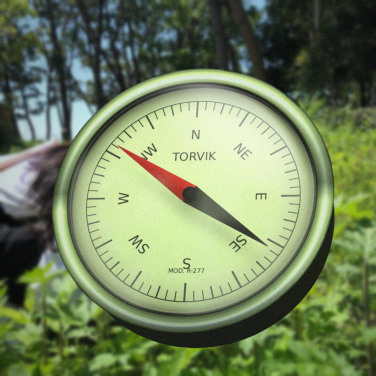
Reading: 305,°
